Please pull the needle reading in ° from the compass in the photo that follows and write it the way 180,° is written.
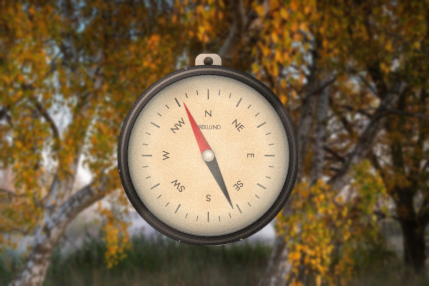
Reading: 335,°
